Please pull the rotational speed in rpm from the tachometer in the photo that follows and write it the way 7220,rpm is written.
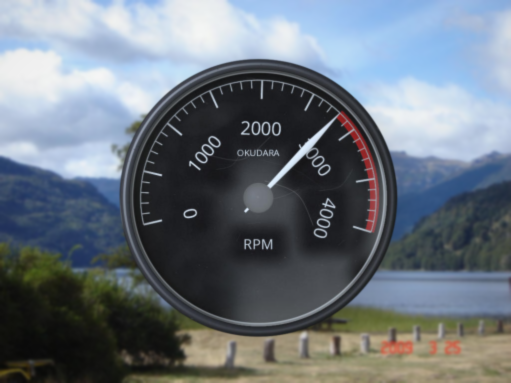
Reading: 2800,rpm
